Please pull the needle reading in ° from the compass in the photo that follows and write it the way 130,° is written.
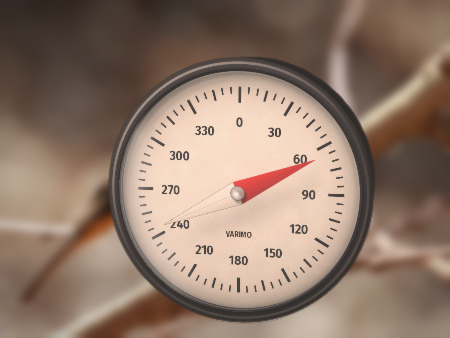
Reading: 65,°
